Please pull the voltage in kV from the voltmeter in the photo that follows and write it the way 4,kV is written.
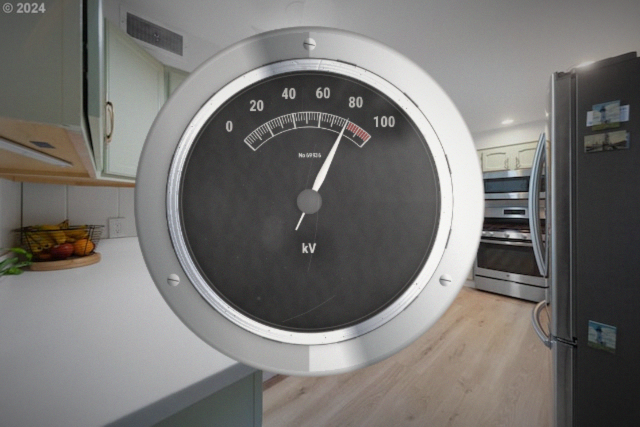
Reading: 80,kV
